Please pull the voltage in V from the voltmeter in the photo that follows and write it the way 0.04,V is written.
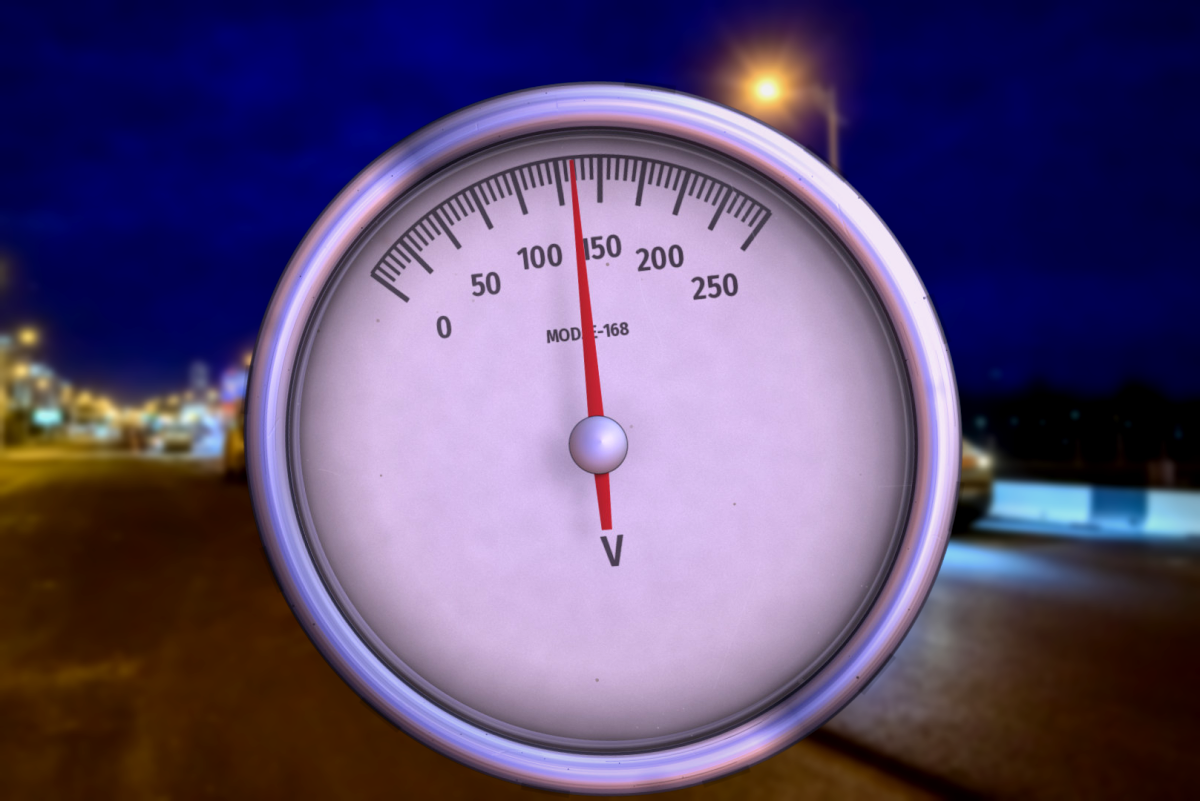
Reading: 135,V
